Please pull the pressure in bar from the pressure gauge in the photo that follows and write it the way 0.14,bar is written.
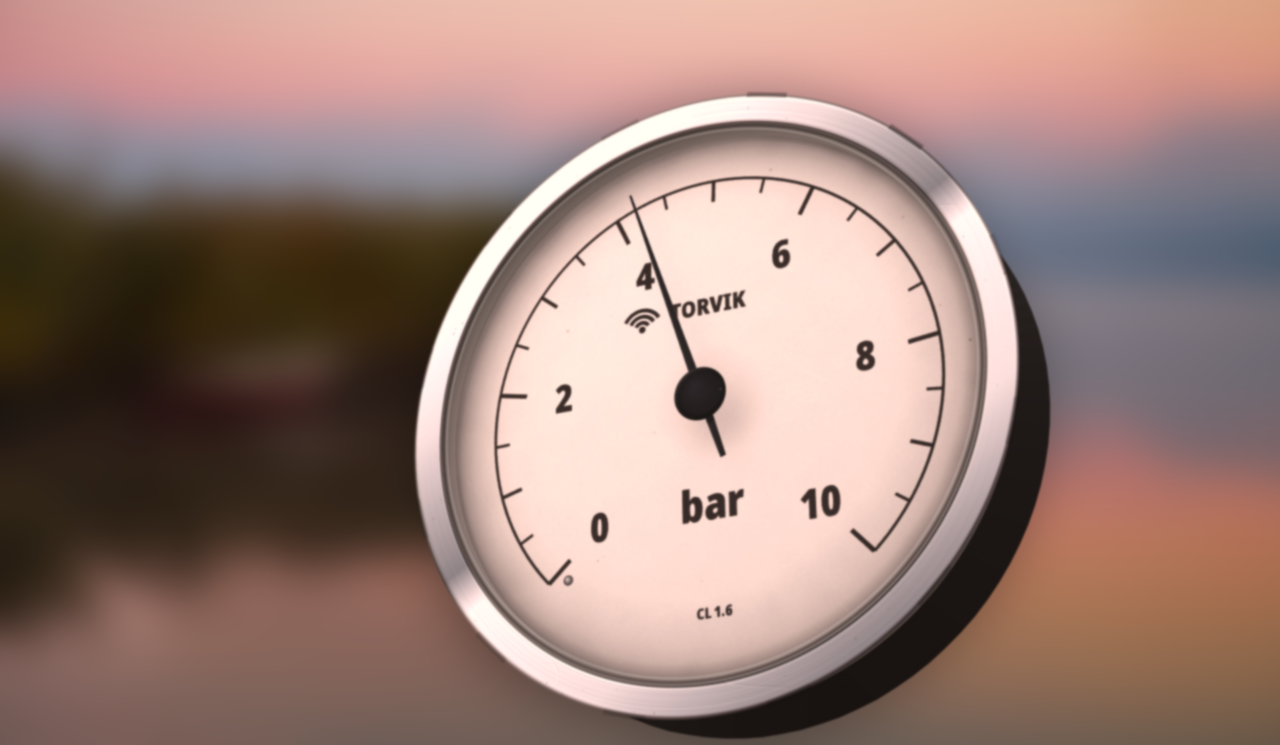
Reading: 4.25,bar
